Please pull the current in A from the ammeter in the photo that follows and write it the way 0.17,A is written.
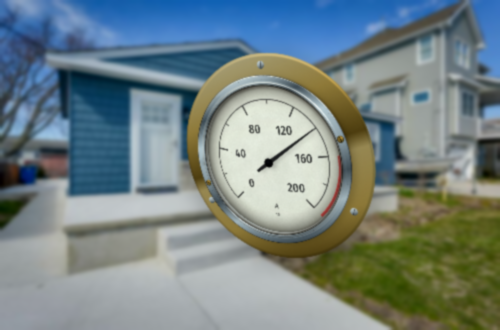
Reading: 140,A
